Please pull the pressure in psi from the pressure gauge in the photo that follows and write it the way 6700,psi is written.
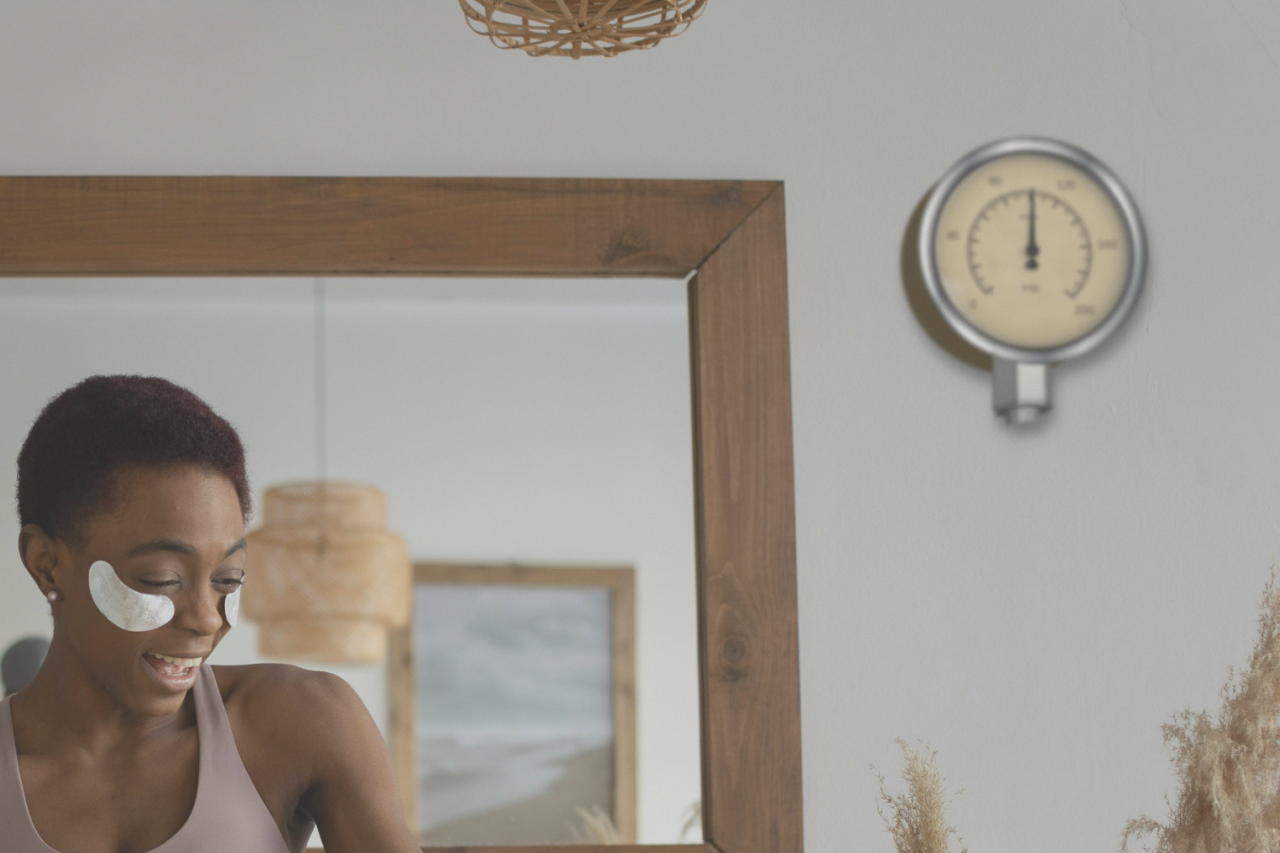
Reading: 100,psi
